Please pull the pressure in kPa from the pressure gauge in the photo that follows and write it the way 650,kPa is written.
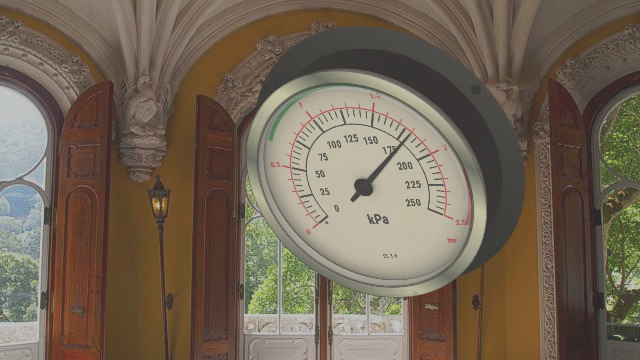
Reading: 180,kPa
